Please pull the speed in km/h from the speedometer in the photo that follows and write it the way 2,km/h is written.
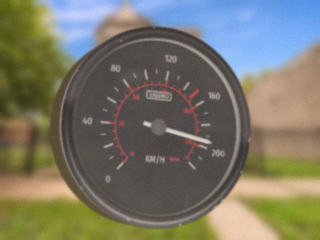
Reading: 195,km/h
